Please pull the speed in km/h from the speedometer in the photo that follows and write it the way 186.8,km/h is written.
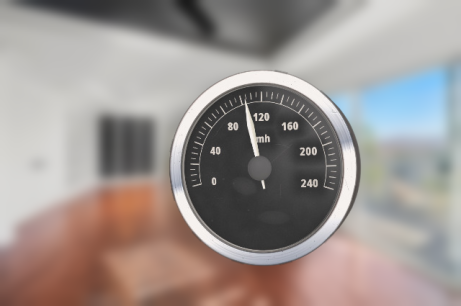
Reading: 105,km/h
